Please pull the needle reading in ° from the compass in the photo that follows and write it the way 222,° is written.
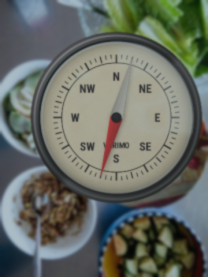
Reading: 195,°
